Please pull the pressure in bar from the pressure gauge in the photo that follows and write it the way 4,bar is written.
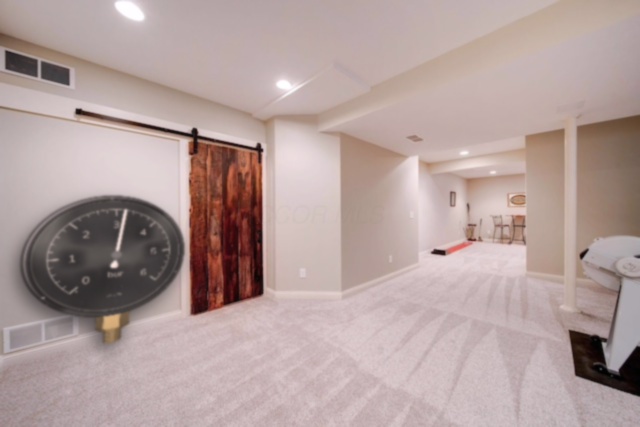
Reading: 3.2,bar
